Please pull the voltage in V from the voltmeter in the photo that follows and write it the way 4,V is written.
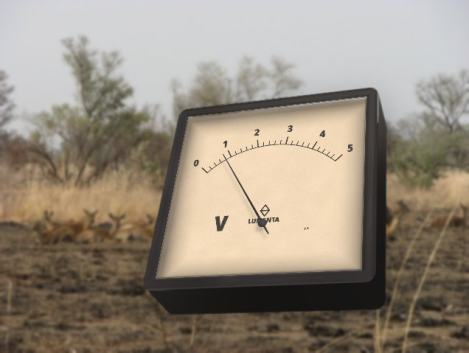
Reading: 0.8,V
